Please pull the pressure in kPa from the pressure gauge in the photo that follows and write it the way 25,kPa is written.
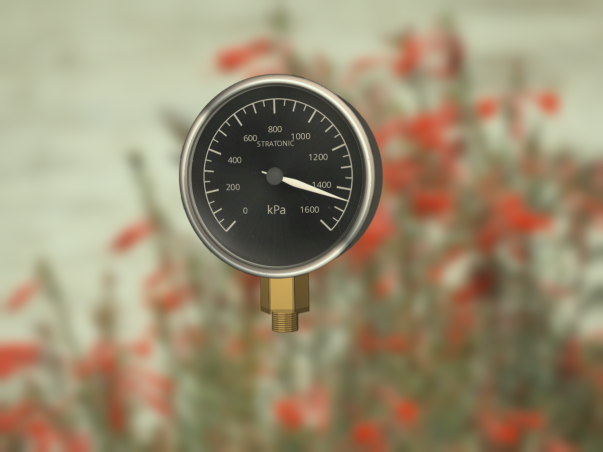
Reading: 1450,kPa
